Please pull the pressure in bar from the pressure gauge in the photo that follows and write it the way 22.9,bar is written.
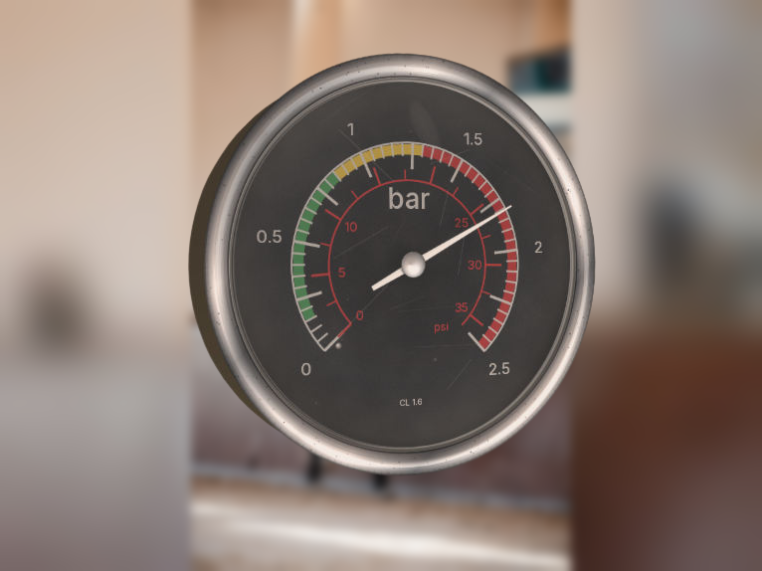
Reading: 1.8,bar
